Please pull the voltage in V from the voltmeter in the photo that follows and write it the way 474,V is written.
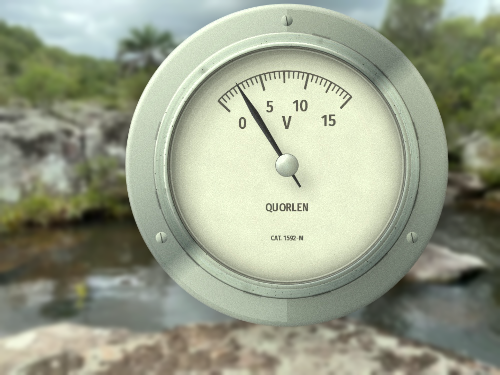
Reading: 2.5,V
